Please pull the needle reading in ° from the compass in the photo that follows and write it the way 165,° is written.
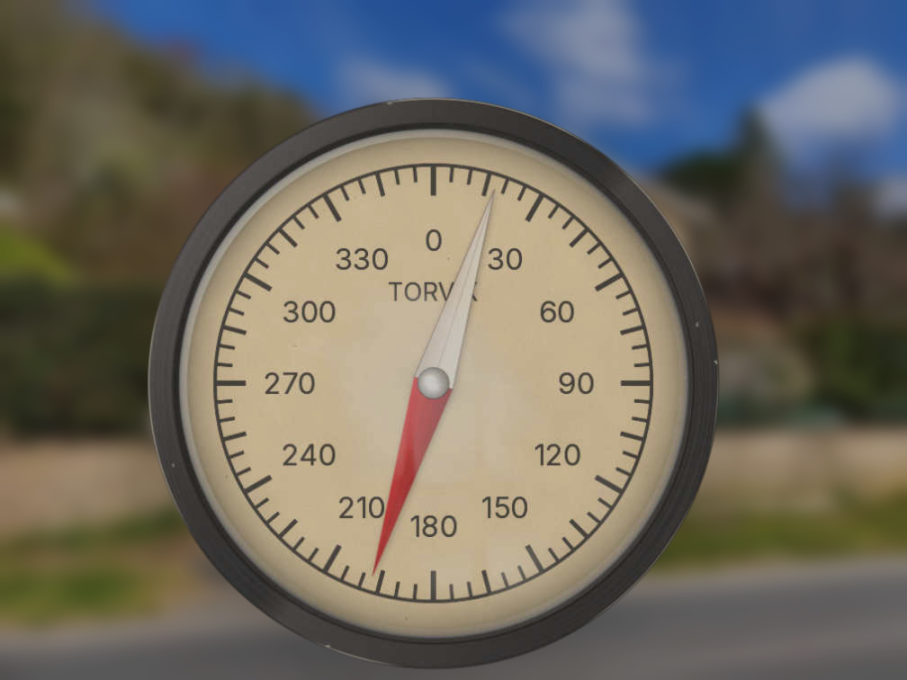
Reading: 197.5,°
